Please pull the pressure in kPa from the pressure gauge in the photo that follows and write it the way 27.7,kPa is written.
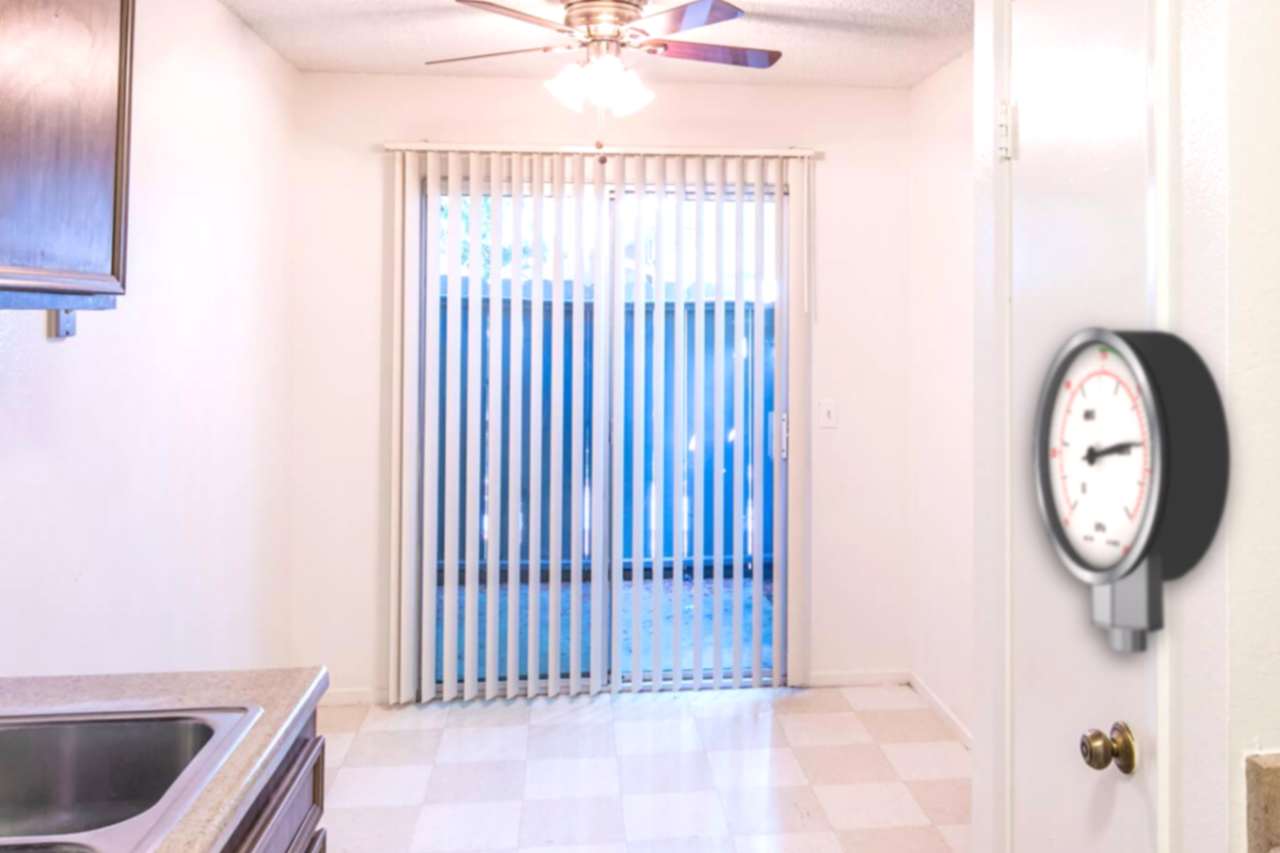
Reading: 800,kPa
